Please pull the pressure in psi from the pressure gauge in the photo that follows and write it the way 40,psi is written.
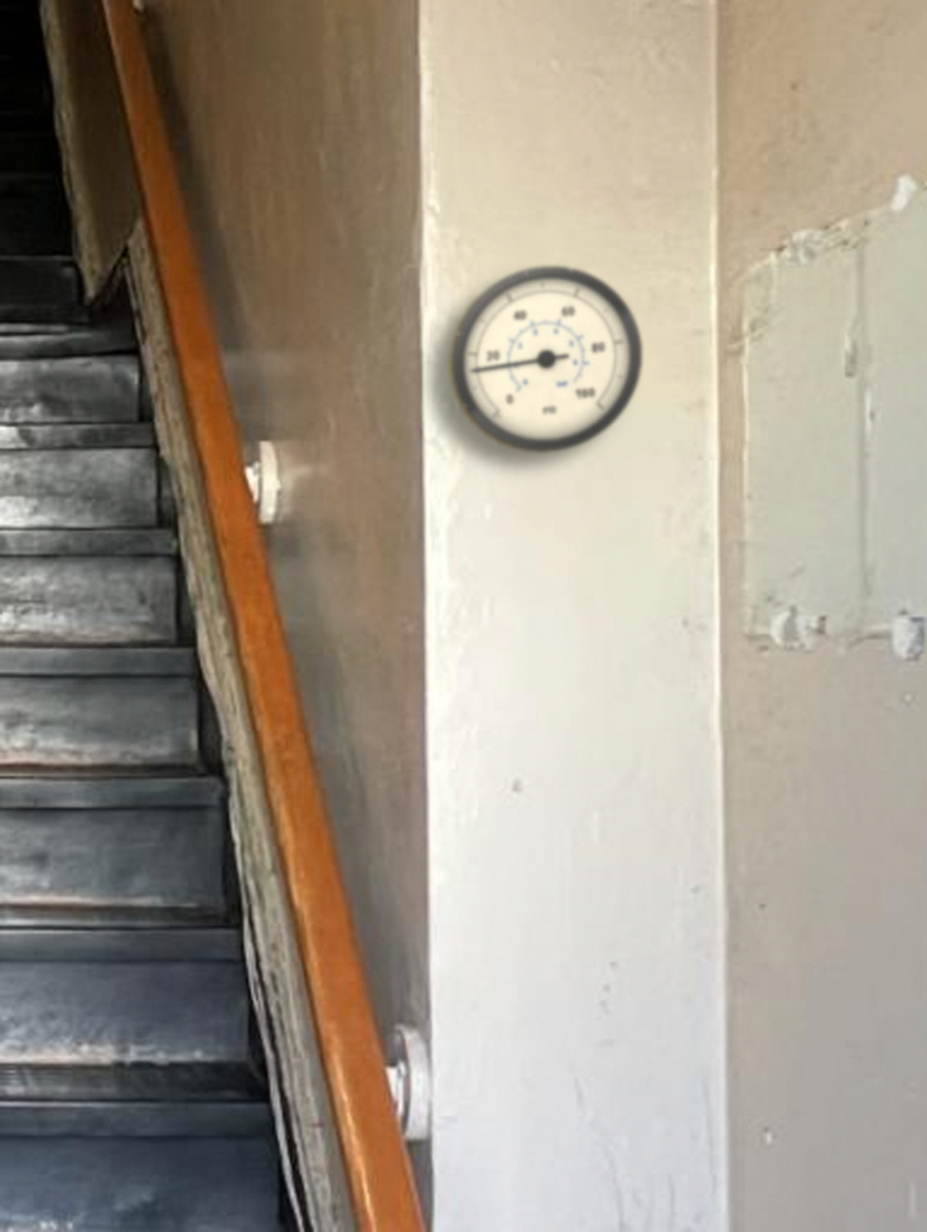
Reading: 15,psi
